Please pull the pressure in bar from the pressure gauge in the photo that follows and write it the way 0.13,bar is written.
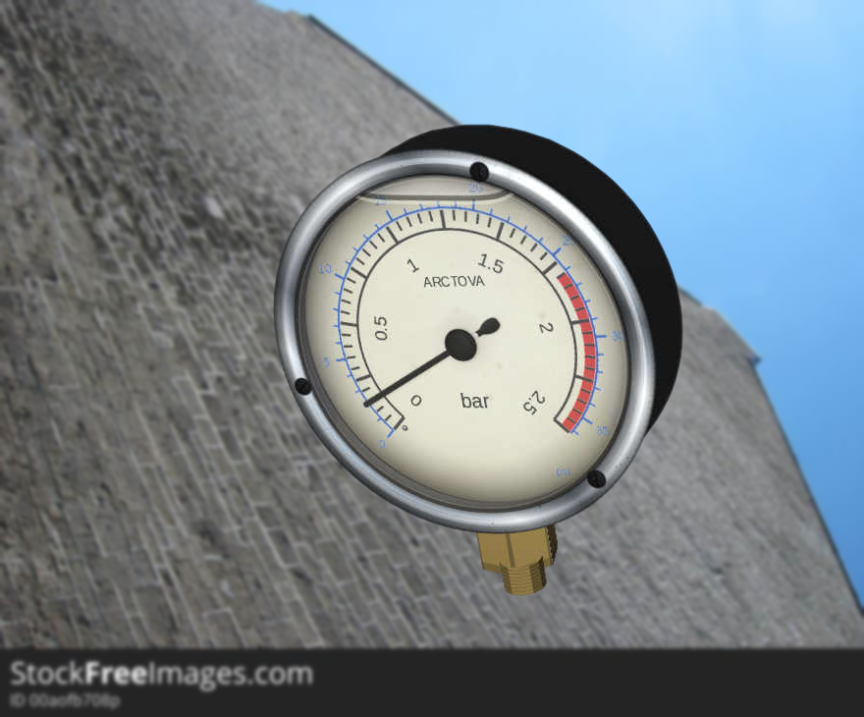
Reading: 0.15,bar
